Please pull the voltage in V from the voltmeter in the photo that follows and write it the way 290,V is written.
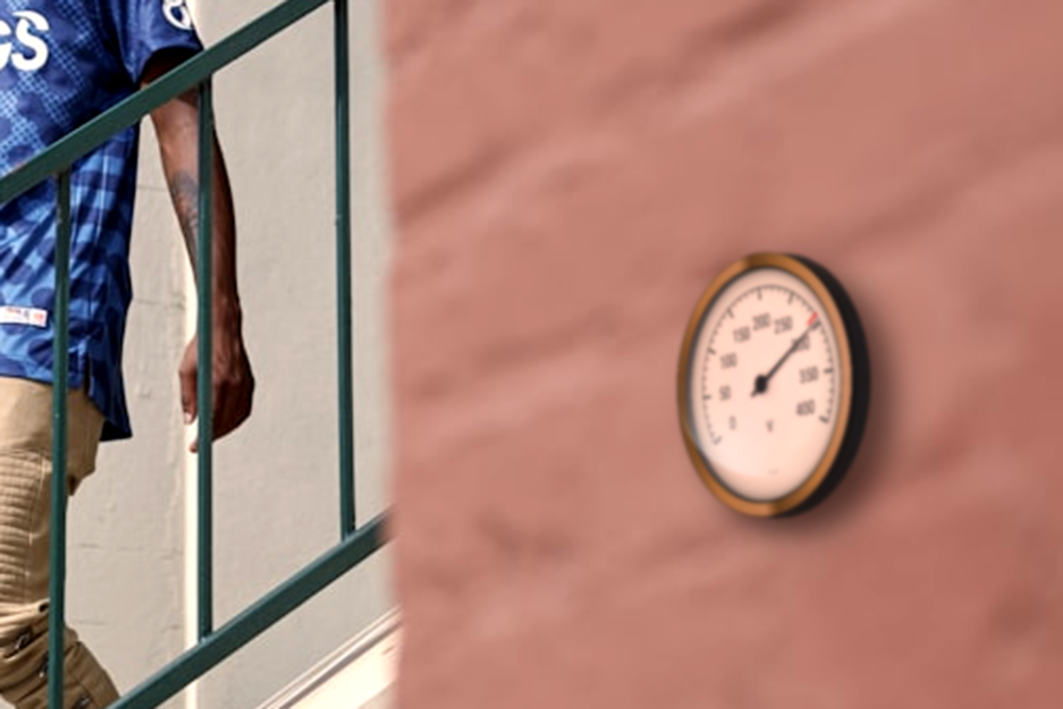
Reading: 300,V
